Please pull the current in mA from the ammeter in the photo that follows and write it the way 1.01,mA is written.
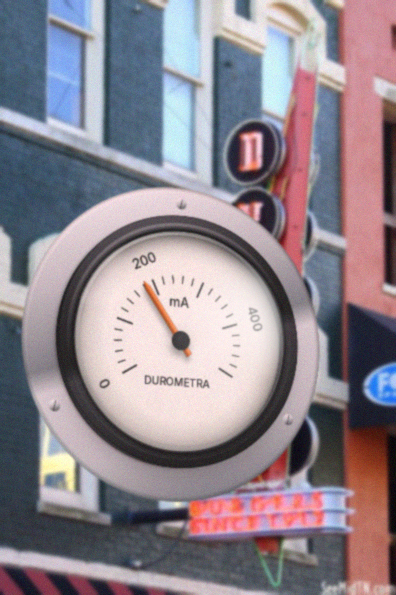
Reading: 180,mA
